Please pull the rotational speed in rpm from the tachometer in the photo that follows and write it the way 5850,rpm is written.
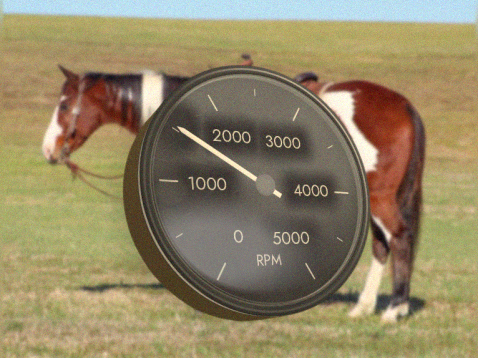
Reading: 1500,rpm
